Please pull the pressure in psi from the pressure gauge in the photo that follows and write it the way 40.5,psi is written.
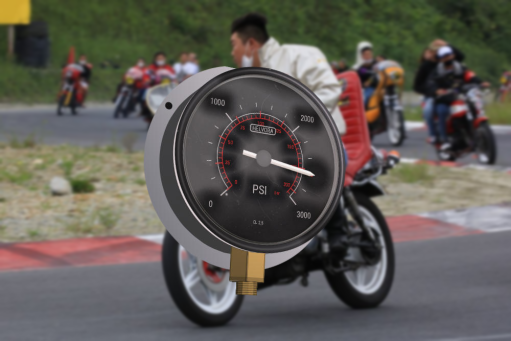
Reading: 2600,psi
